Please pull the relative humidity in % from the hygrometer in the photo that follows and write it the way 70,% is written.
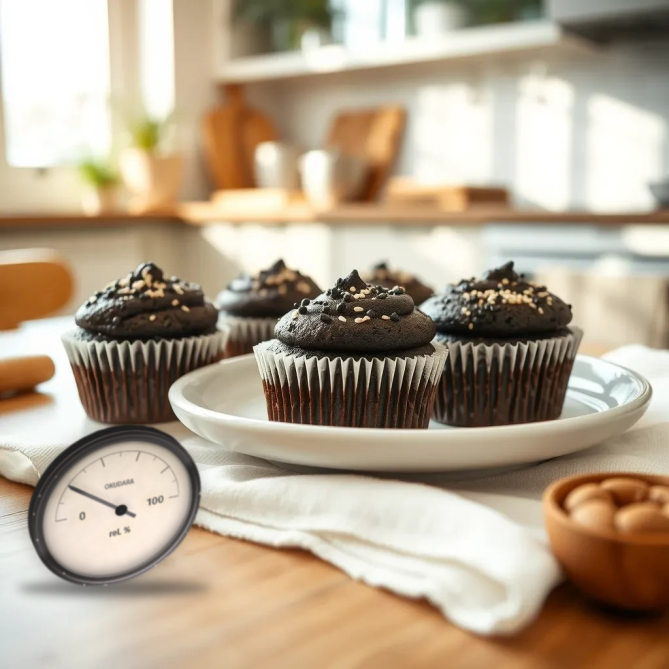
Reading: 20,%
